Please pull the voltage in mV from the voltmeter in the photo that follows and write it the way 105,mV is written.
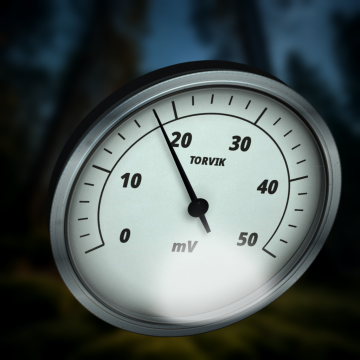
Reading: 18,mV
